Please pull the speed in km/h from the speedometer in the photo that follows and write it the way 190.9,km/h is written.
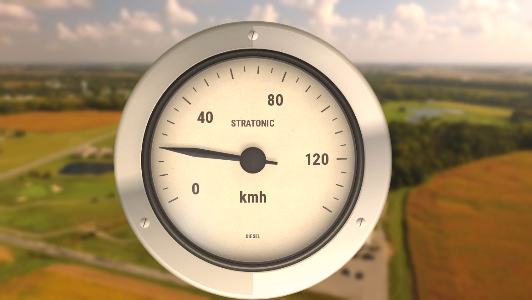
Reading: 20,km/h
